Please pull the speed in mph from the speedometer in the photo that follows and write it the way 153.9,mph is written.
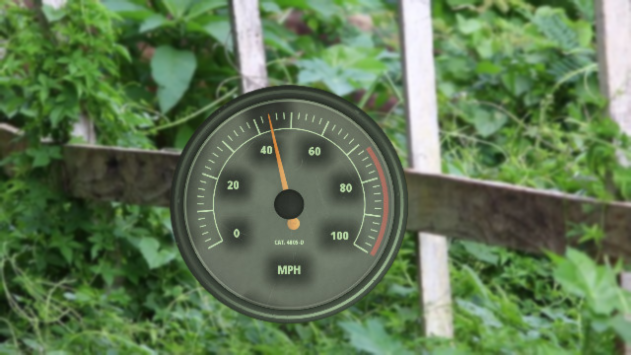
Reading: 44,mph
